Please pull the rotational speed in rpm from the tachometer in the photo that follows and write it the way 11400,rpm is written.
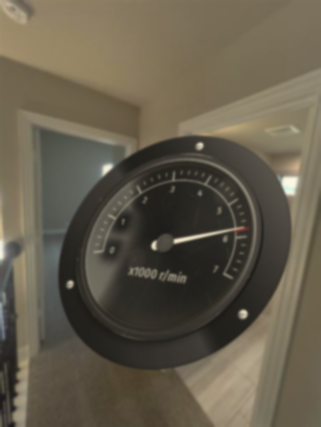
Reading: 5800,rpm
